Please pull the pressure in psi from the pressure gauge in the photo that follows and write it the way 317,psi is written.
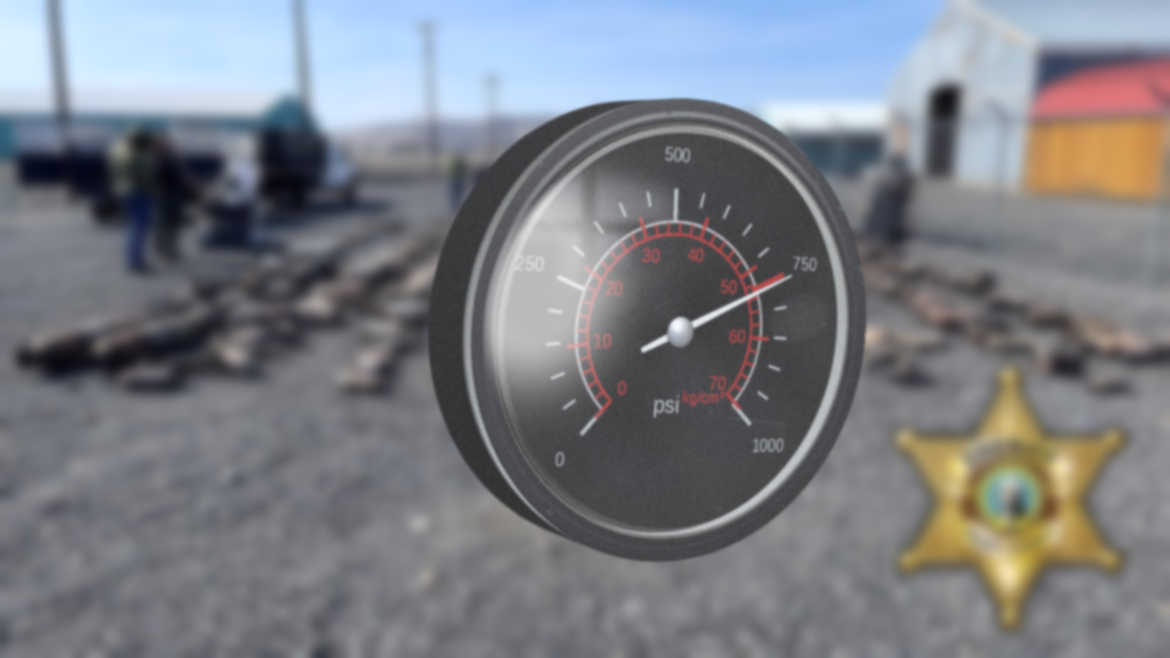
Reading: 750,psi
